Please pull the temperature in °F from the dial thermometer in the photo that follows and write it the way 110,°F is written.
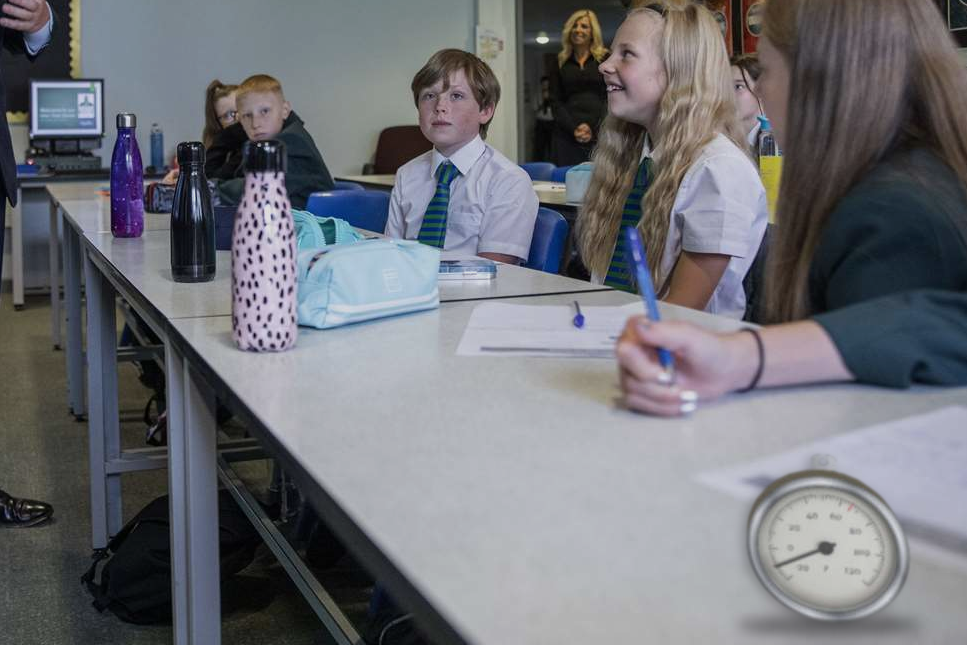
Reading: -10,°F
